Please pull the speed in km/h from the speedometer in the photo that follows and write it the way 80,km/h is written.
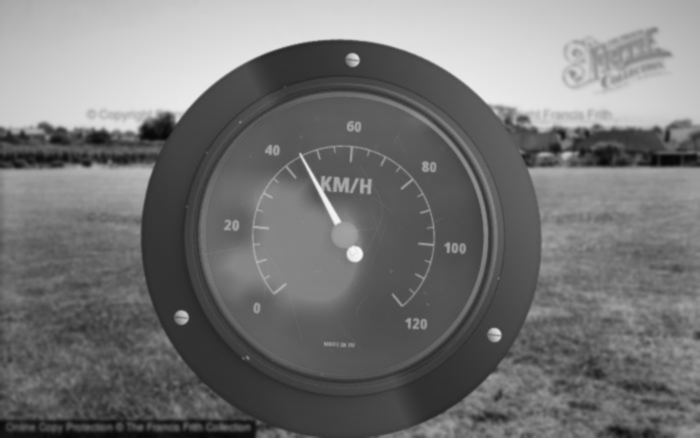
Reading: 45,km/h
